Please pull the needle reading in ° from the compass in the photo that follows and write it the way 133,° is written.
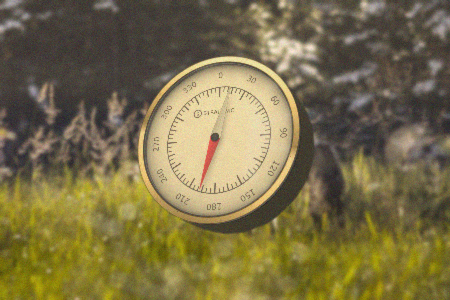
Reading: 195,°
